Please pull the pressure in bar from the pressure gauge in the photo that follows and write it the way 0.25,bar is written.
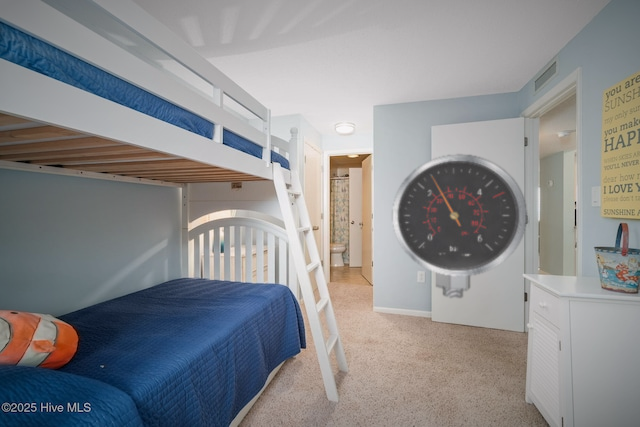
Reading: 2.4,bar
